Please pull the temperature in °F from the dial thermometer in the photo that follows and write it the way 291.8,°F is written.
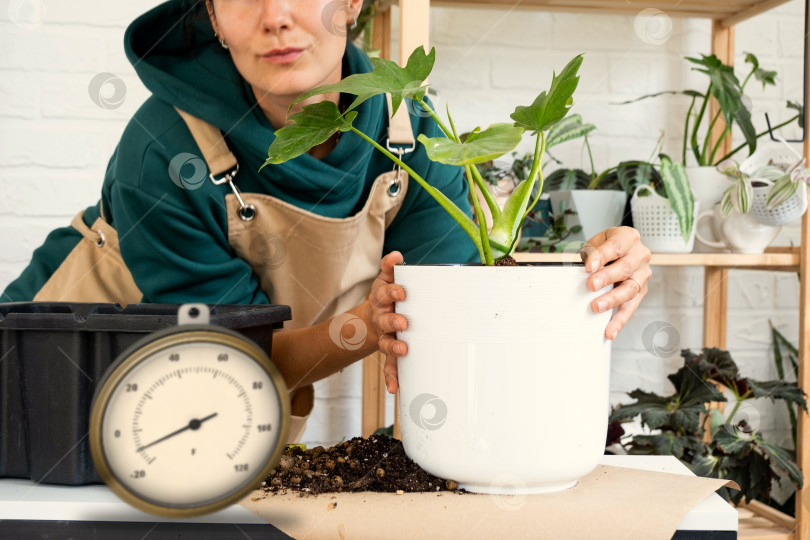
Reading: -10,°F
